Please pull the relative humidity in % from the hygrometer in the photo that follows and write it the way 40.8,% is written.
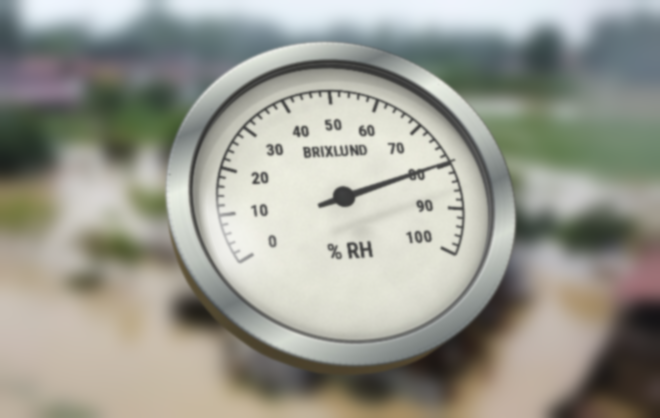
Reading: 80,%
